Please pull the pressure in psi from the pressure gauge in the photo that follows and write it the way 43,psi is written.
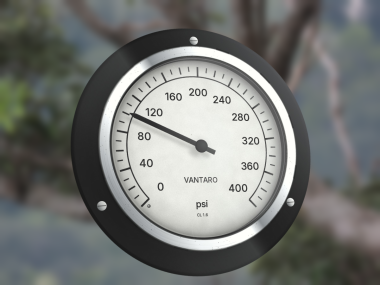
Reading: 100,psi
